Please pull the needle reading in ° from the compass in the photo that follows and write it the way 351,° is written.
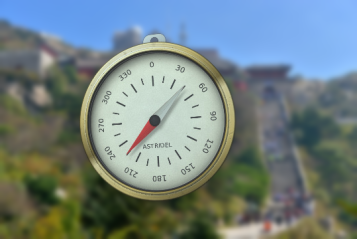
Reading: 225,°
